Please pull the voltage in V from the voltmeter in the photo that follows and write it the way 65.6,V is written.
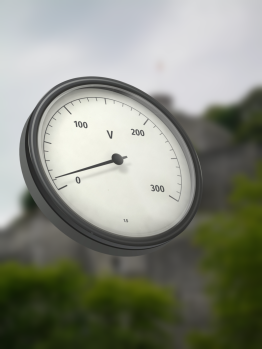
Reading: 10,V
